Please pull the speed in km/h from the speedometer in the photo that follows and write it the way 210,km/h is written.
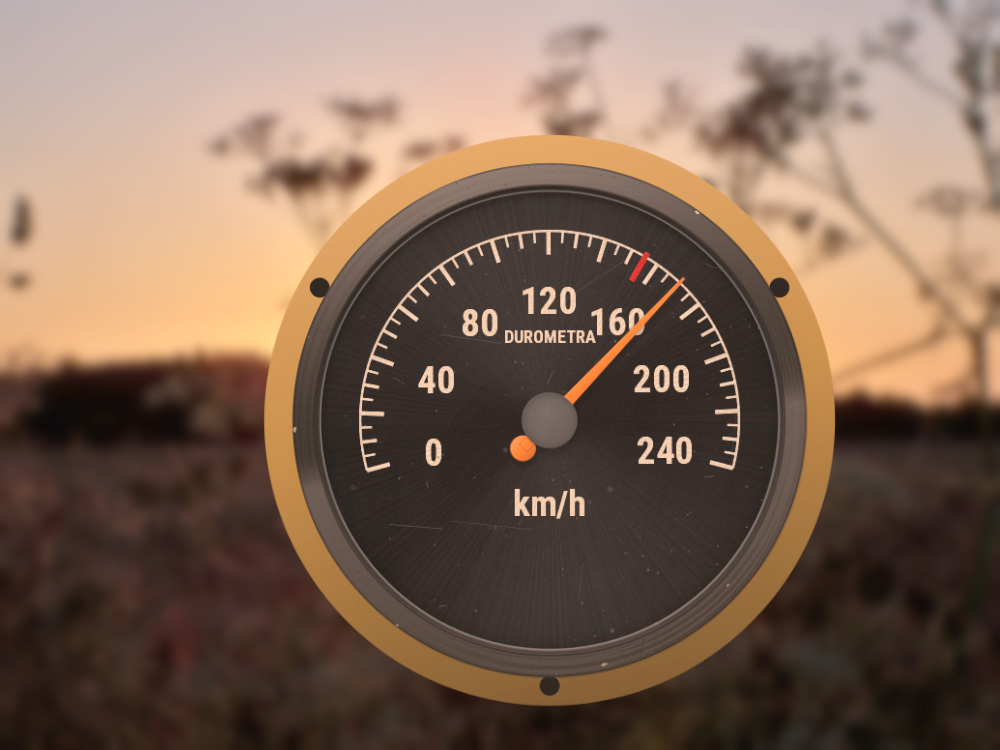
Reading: 170,km/h
